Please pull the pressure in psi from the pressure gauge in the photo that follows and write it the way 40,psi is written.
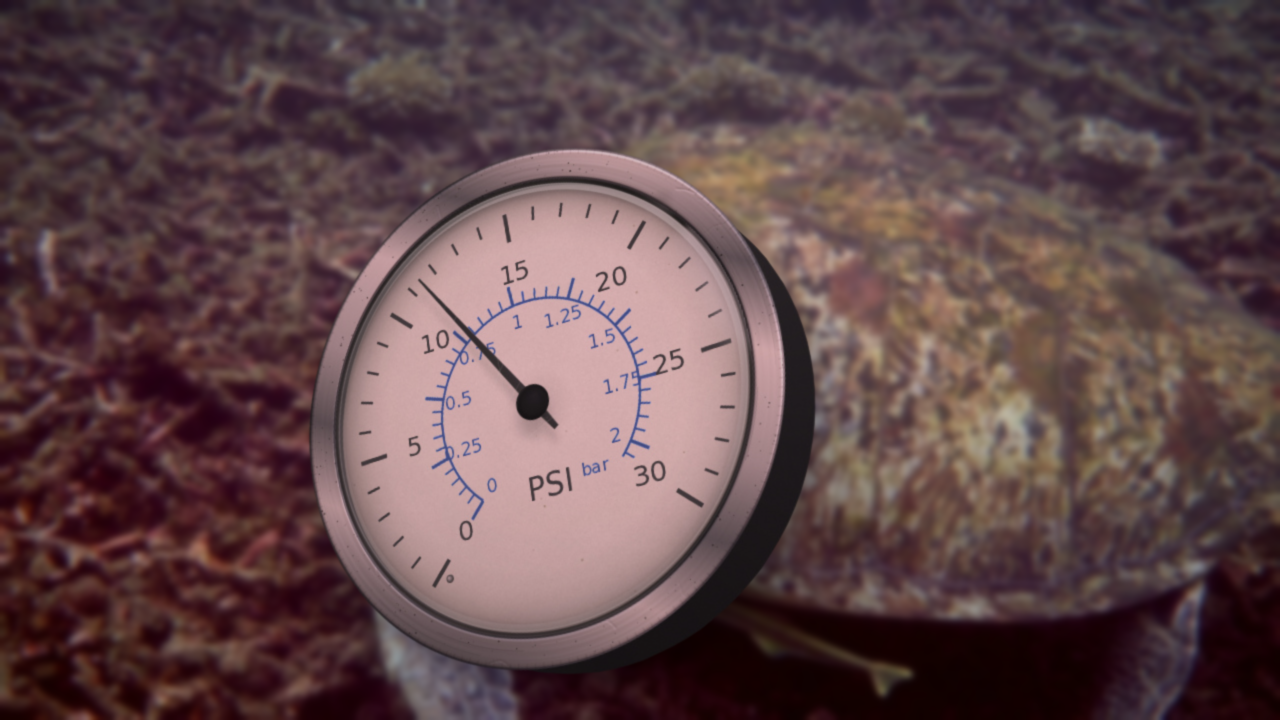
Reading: 11.5,psi
